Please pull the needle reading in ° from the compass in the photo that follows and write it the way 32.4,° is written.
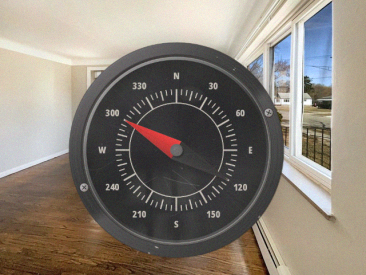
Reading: 300,°
